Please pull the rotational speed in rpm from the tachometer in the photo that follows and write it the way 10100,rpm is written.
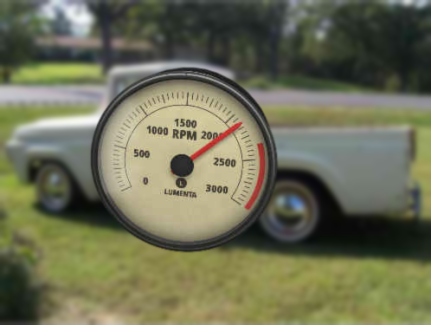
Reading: 2100,rpm
